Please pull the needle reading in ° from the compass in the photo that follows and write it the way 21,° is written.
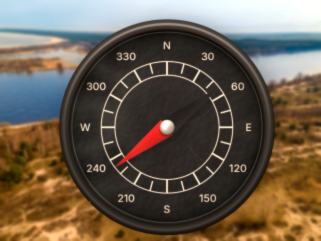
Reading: 232.5,°
